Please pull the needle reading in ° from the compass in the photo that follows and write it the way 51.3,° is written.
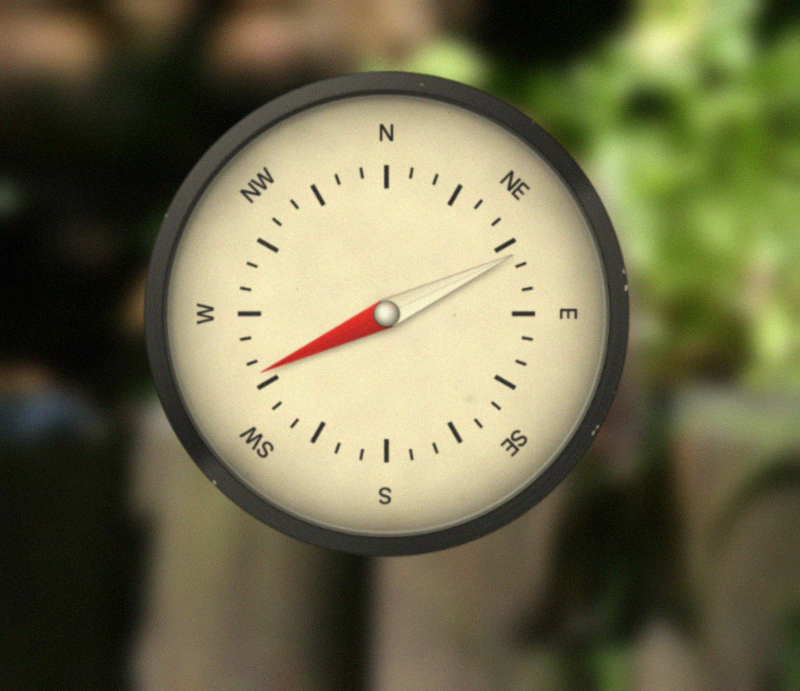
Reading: 245,°
